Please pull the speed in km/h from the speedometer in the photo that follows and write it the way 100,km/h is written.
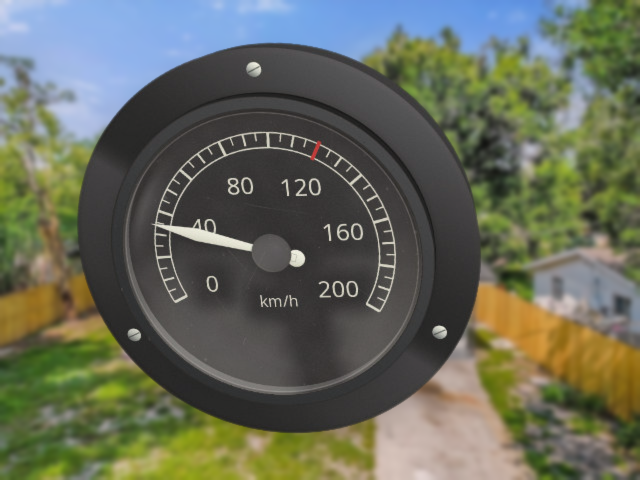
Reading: 35,km/h
